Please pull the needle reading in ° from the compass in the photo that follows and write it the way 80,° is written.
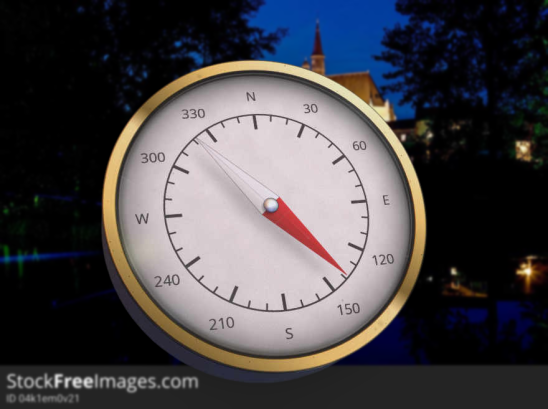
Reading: 140,°
